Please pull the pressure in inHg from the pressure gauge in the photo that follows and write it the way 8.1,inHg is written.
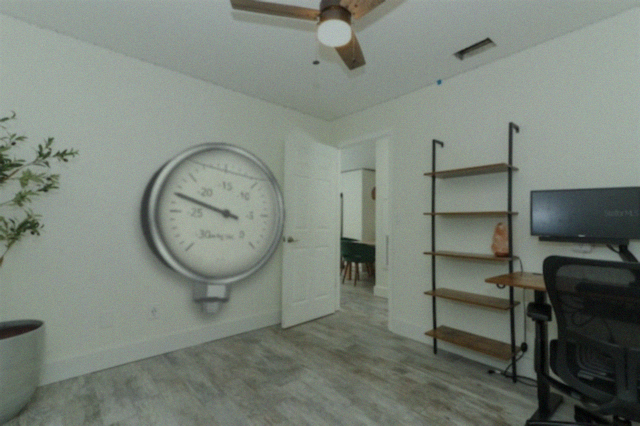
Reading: -23,inHg
